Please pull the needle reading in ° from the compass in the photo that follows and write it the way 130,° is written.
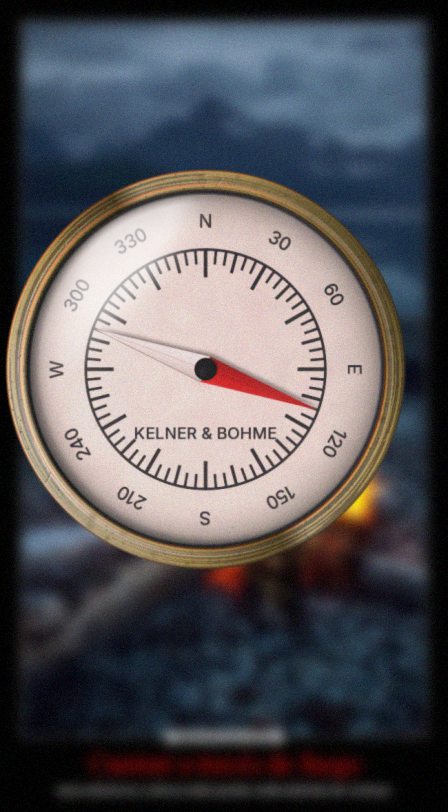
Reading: 110,°
